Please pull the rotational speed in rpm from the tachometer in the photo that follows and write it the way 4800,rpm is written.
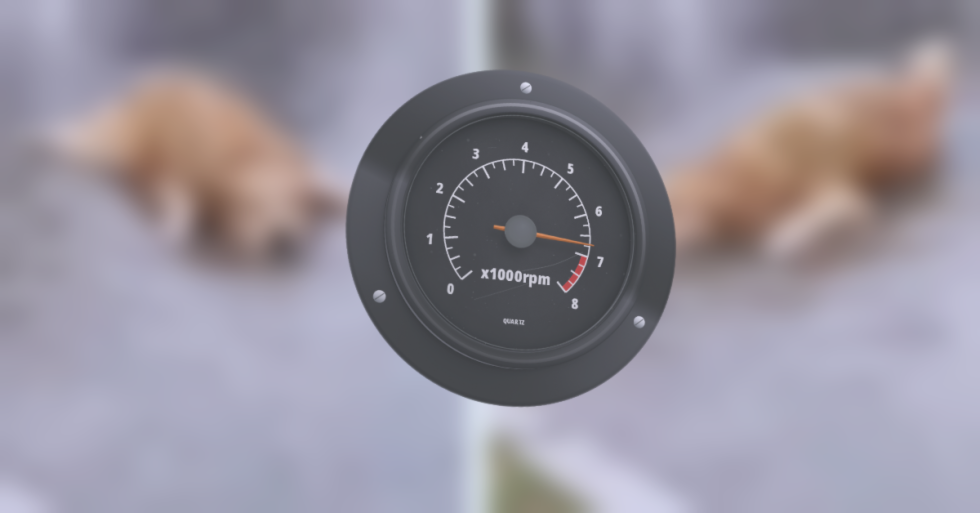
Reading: 6750,rpm
